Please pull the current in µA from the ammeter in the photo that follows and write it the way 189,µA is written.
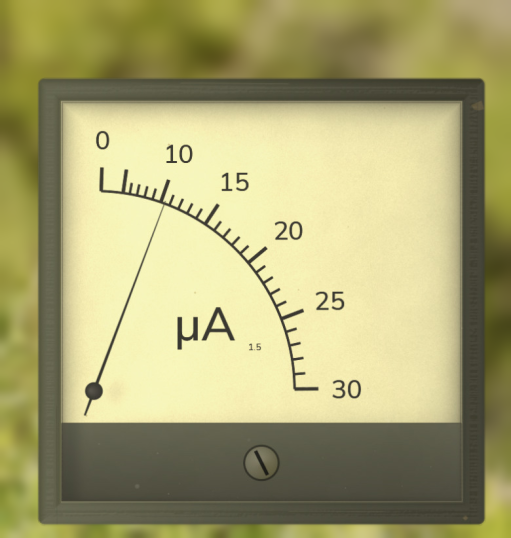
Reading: 10.5,µA
